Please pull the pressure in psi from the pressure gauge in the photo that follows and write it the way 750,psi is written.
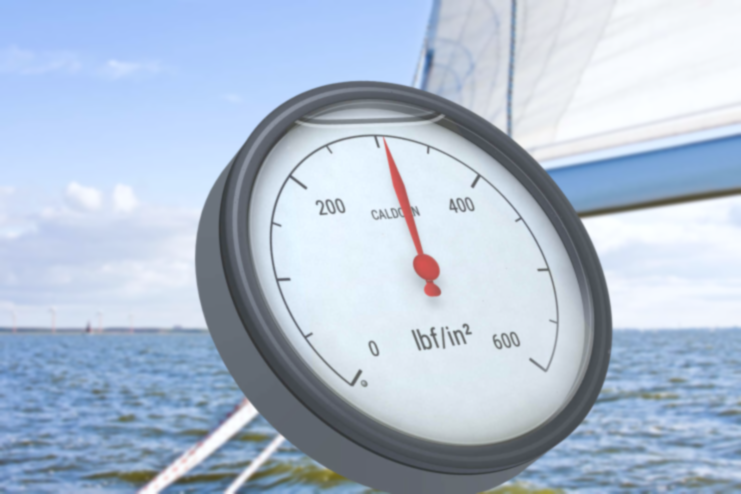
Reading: 300,psi
